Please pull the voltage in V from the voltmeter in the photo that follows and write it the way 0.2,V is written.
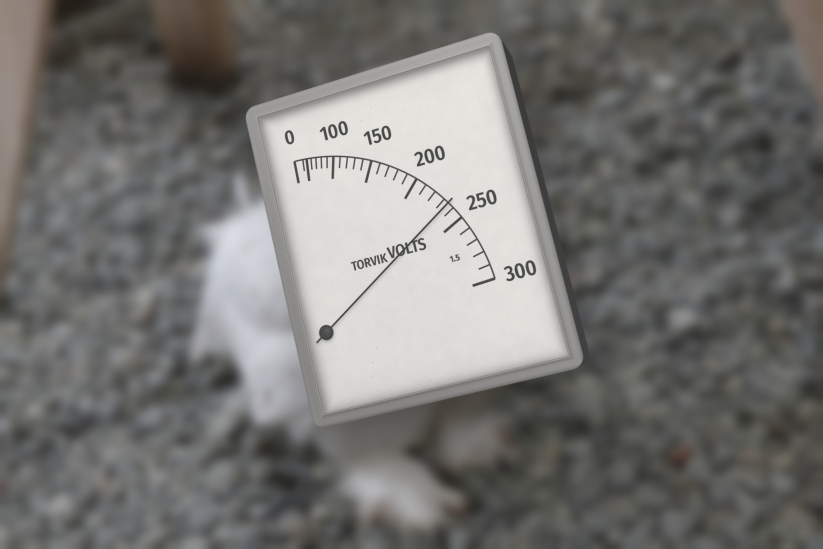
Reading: 235,V
